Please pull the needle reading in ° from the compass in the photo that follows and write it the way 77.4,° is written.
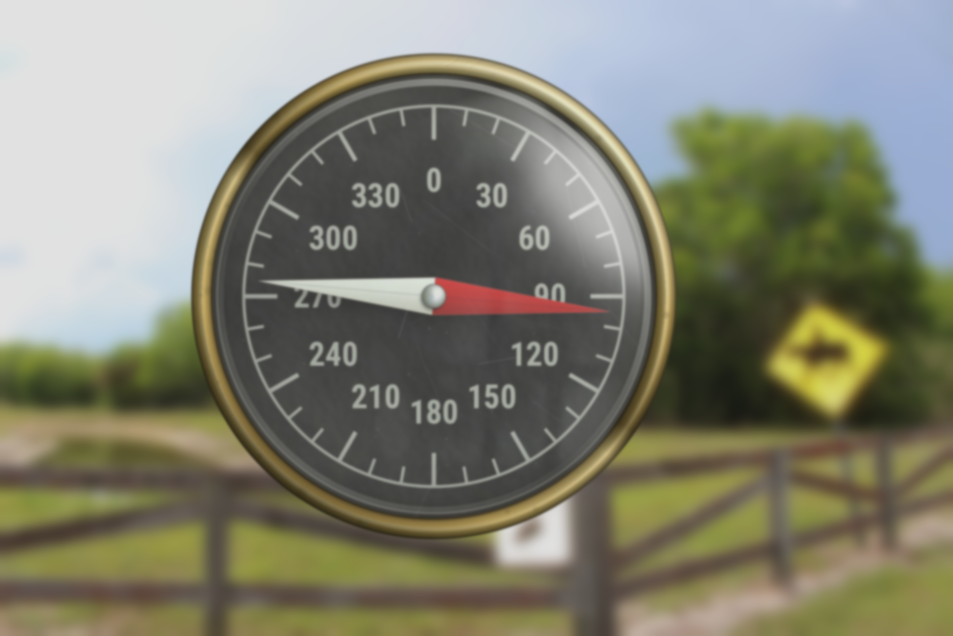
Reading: 95,°
